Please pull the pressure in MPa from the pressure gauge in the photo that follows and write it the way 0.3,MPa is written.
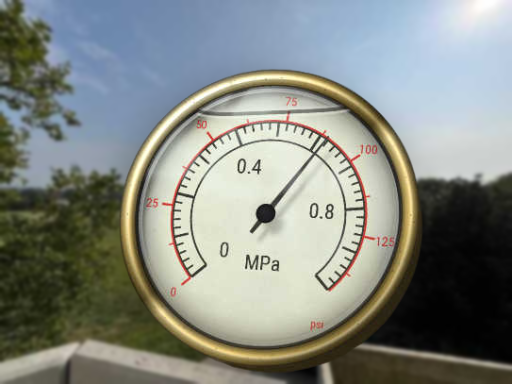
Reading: 0.62,MPa
